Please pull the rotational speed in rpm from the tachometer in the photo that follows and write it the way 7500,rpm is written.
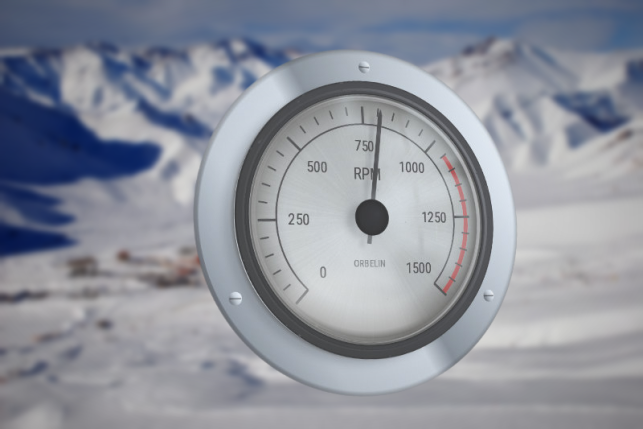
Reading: 800,rpm
